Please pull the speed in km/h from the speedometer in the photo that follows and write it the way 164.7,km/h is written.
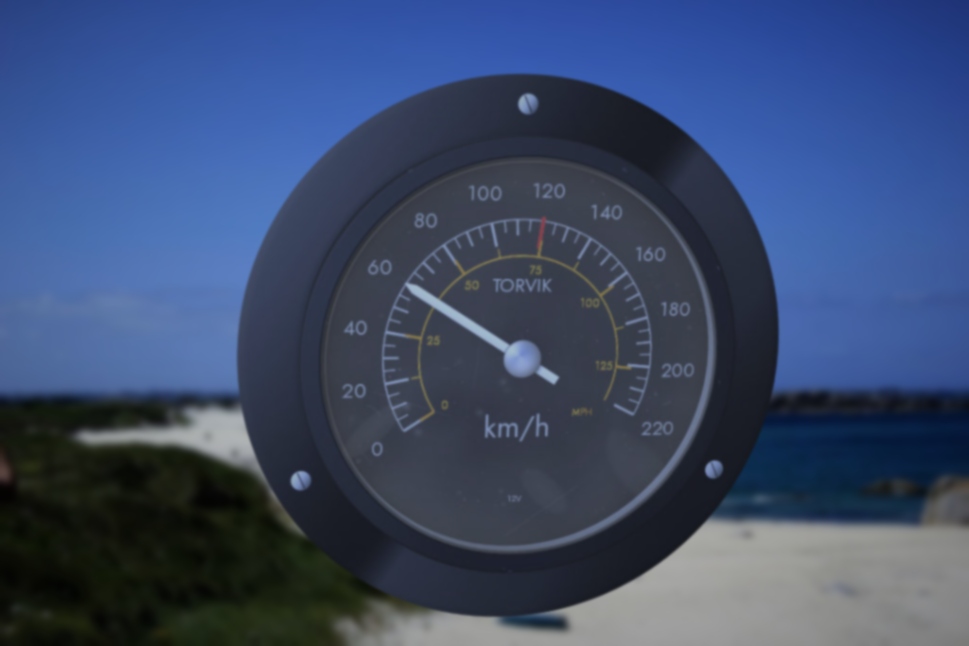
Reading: 60,km/h
